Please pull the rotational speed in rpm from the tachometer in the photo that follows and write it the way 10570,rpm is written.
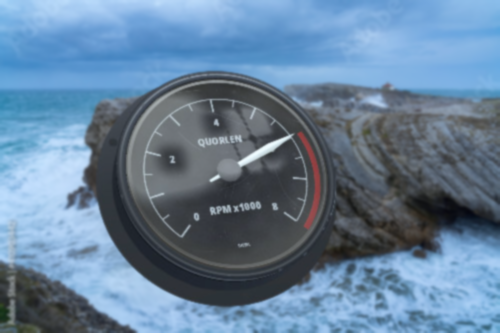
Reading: 6000,rpm
